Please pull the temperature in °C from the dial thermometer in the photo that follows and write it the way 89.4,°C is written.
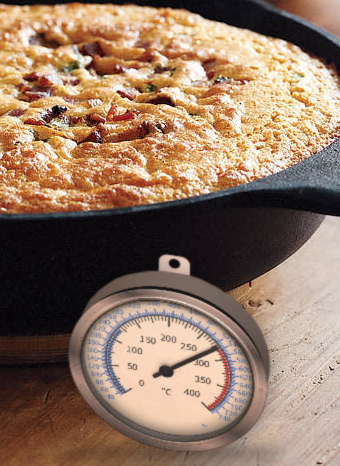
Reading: 275,°C
